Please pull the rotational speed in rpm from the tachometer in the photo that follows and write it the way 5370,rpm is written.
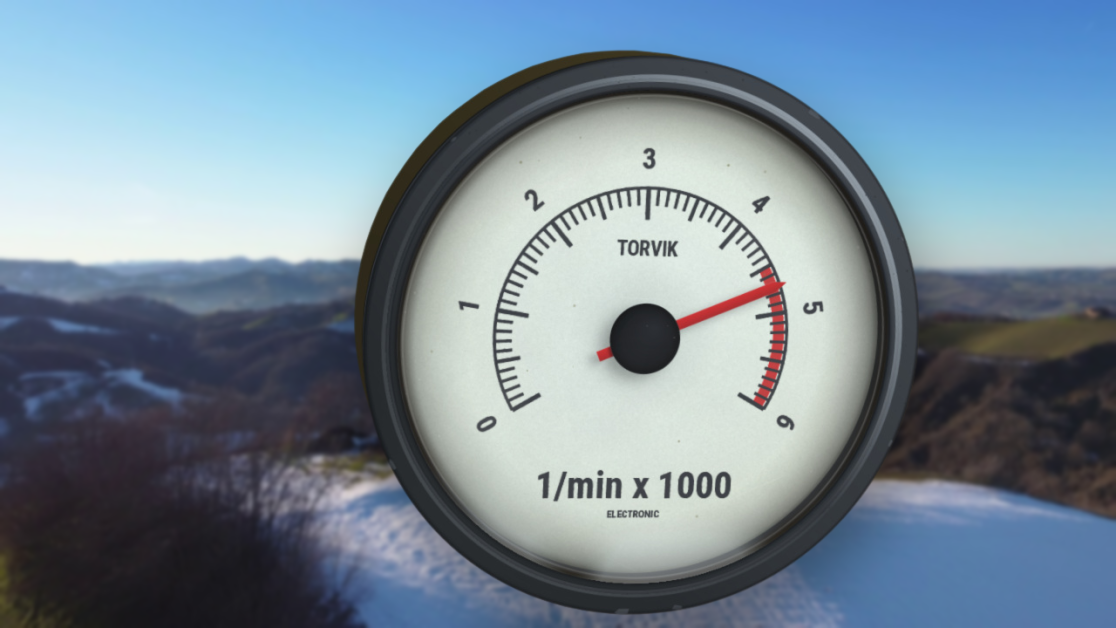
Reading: 4700,rpm
